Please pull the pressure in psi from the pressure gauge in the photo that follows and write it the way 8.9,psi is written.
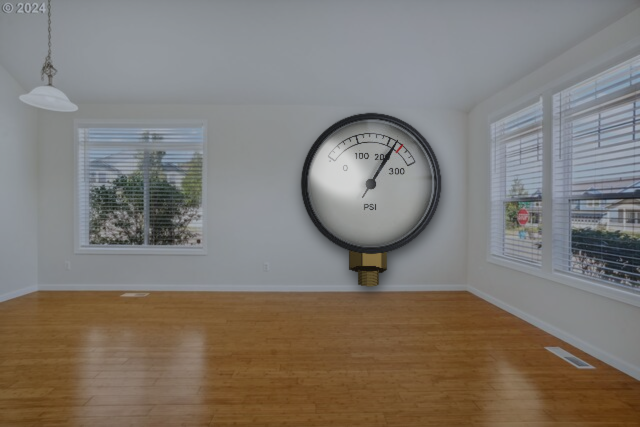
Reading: 220,psi
